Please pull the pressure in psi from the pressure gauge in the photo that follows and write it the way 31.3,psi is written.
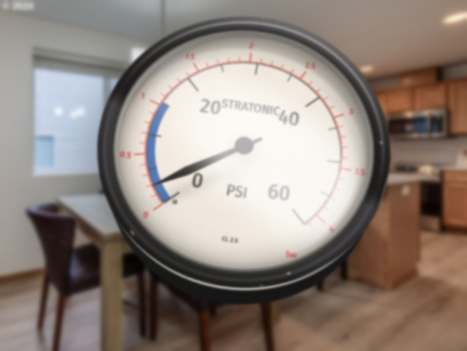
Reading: 2.5,psi
